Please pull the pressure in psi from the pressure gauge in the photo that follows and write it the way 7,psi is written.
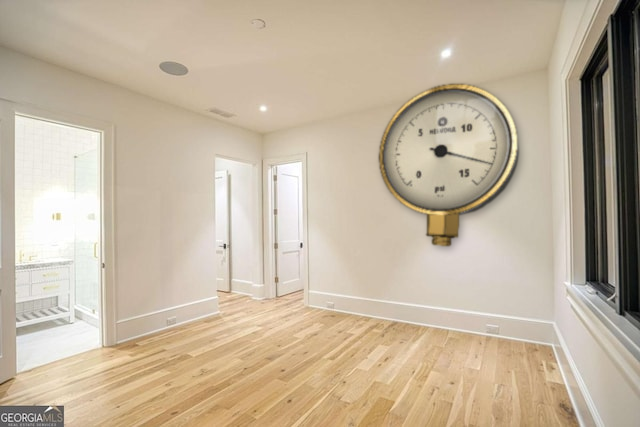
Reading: 13.5,psi
